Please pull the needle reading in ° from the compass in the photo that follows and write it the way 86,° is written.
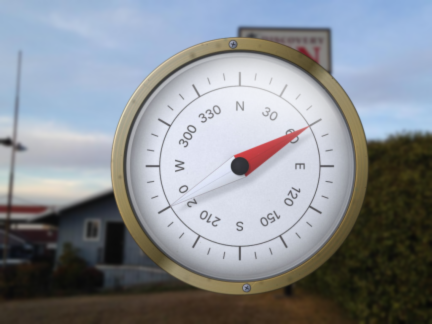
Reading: 60,°
